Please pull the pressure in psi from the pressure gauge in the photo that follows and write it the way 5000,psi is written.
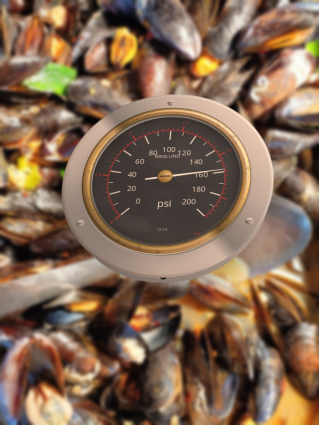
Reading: 160,psi
